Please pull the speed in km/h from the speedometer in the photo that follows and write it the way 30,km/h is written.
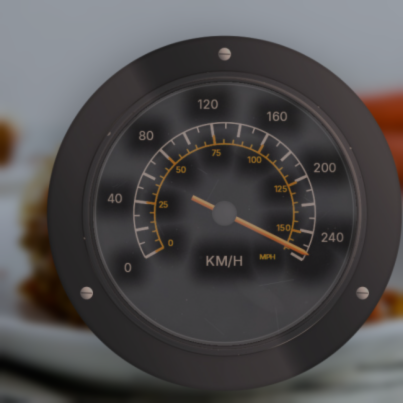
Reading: 255,km/h
